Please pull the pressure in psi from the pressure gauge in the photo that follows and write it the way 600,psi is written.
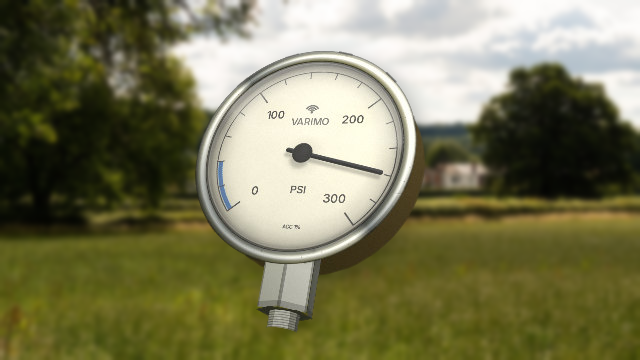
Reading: 260,psi
